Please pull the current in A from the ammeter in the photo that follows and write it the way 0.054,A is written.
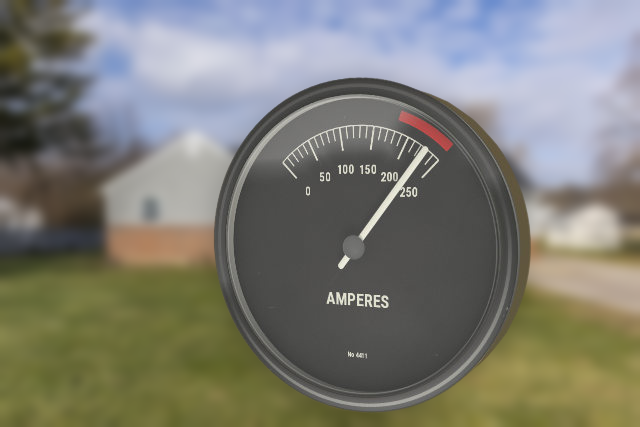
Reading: 230,A
